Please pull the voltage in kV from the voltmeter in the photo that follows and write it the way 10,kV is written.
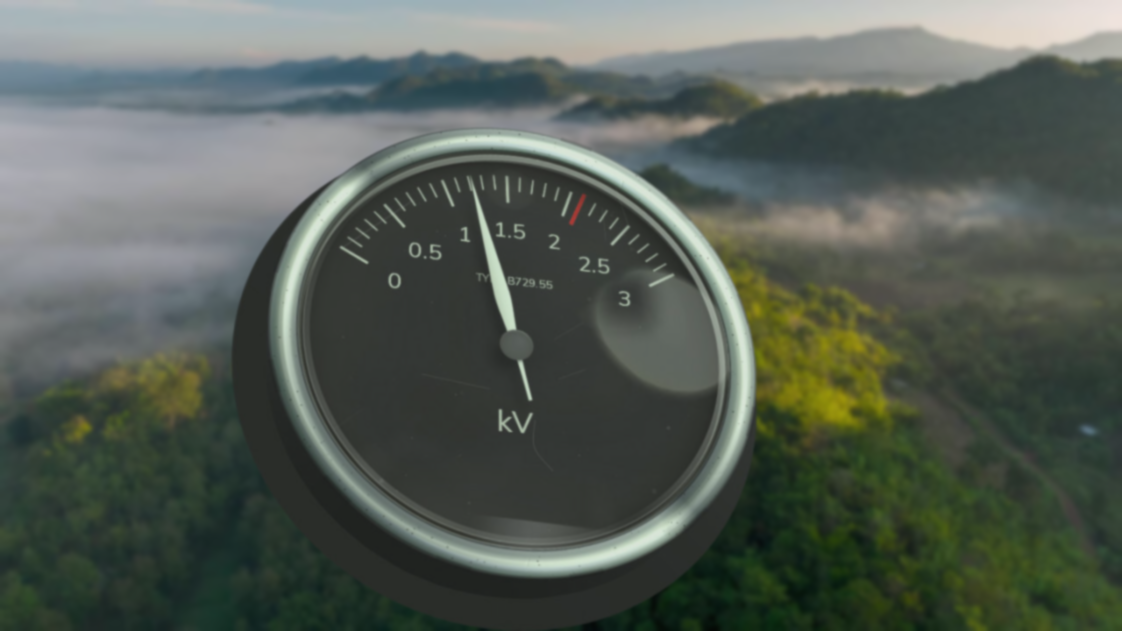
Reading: 1.2,kV
